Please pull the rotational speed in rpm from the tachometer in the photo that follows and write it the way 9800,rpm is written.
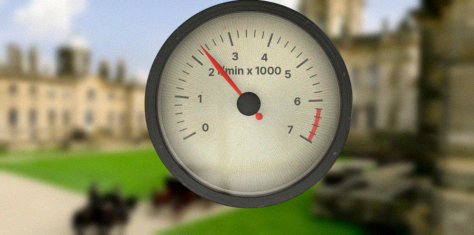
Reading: 2300,rpm
